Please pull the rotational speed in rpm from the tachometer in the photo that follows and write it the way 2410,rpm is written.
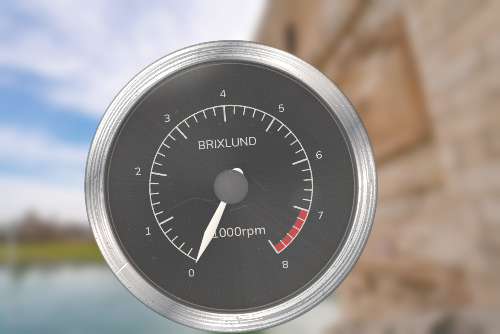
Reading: 0,rpm
